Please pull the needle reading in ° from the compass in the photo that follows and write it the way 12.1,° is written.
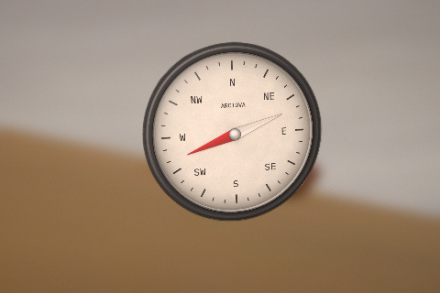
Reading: 250,°
